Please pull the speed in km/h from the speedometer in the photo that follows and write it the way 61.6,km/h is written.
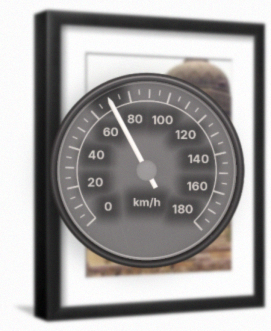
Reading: 70,km/h
